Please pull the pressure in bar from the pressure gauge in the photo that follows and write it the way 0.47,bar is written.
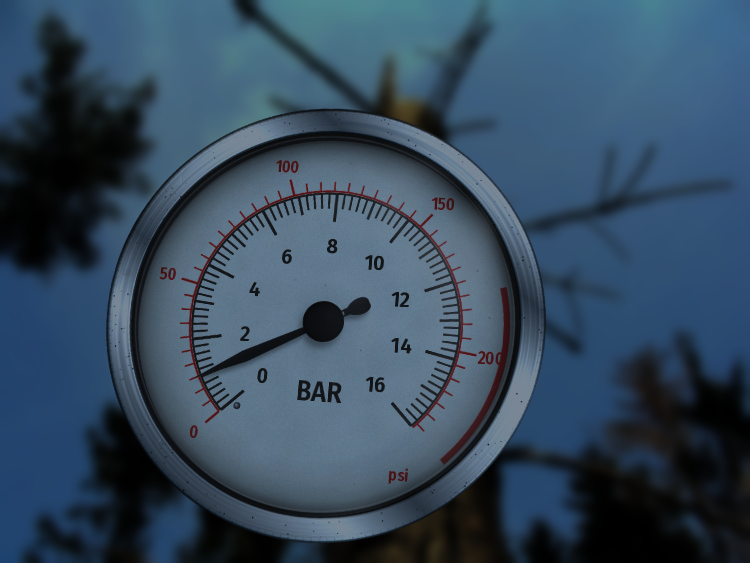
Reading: 1,bar
